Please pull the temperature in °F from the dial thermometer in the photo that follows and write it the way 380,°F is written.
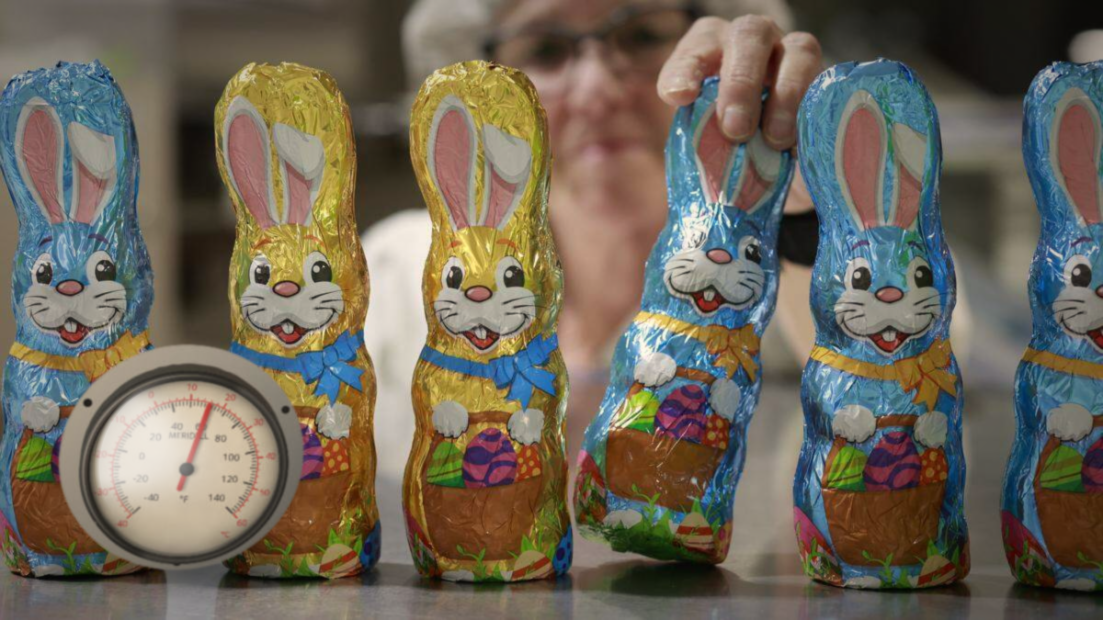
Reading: 60,°F
